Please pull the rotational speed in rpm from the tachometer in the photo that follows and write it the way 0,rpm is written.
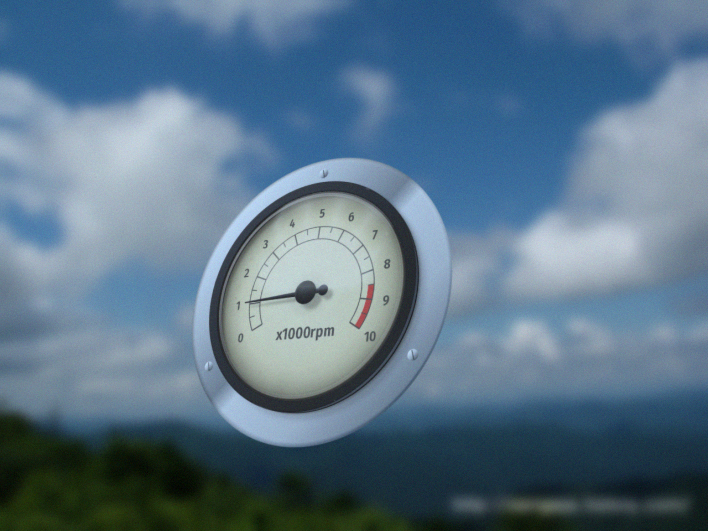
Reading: 1000,rpm
